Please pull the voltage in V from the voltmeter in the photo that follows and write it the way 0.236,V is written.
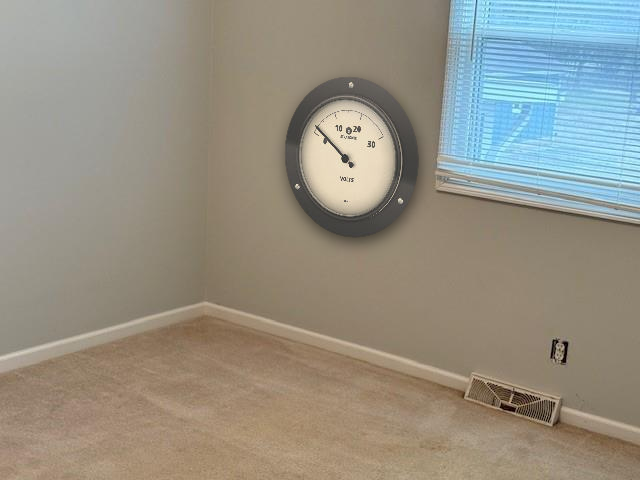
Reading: 2.5,V
